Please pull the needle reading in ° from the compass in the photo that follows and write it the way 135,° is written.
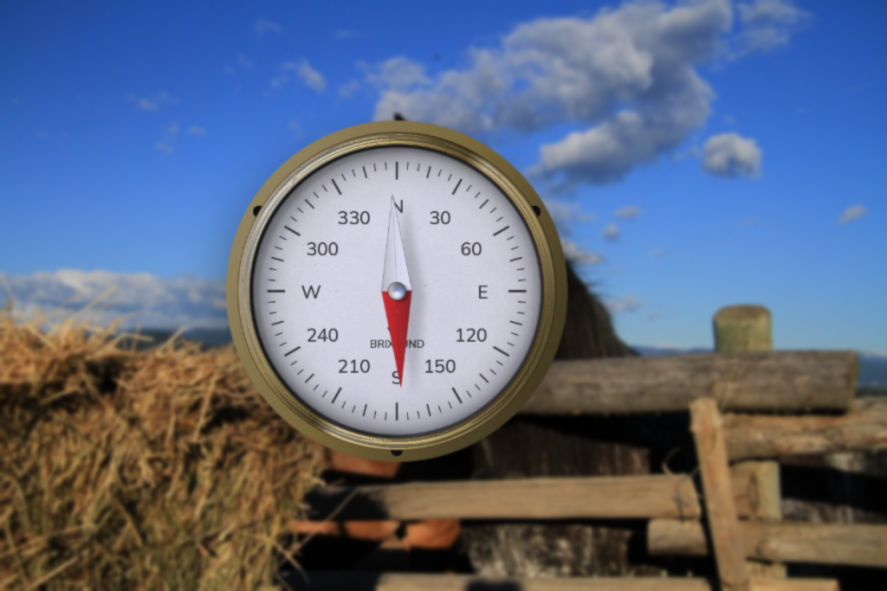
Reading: 177.5,°
